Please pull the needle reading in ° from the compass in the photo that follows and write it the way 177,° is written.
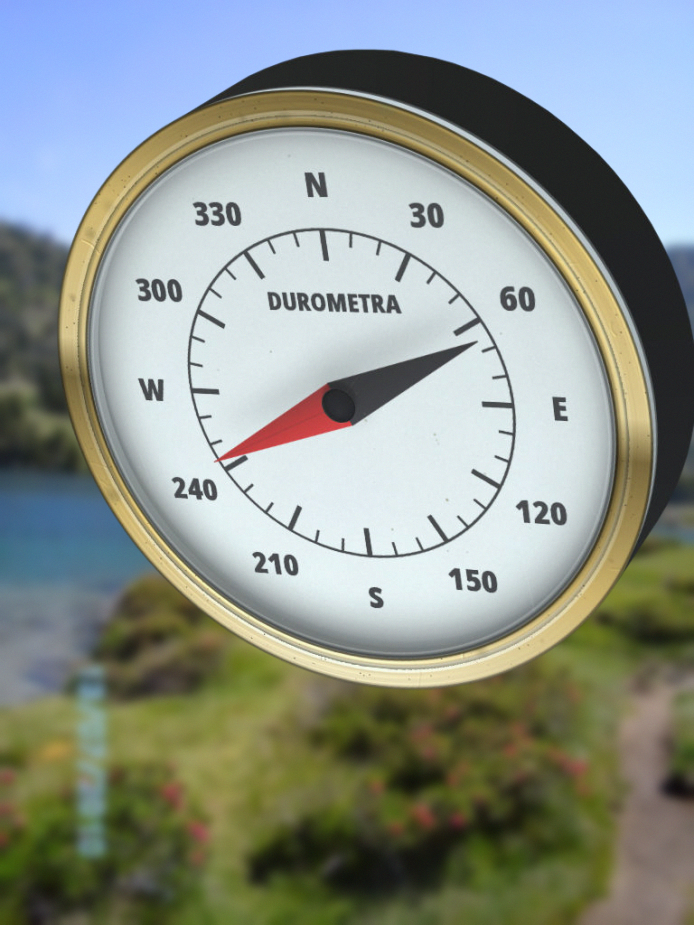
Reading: 245,°
